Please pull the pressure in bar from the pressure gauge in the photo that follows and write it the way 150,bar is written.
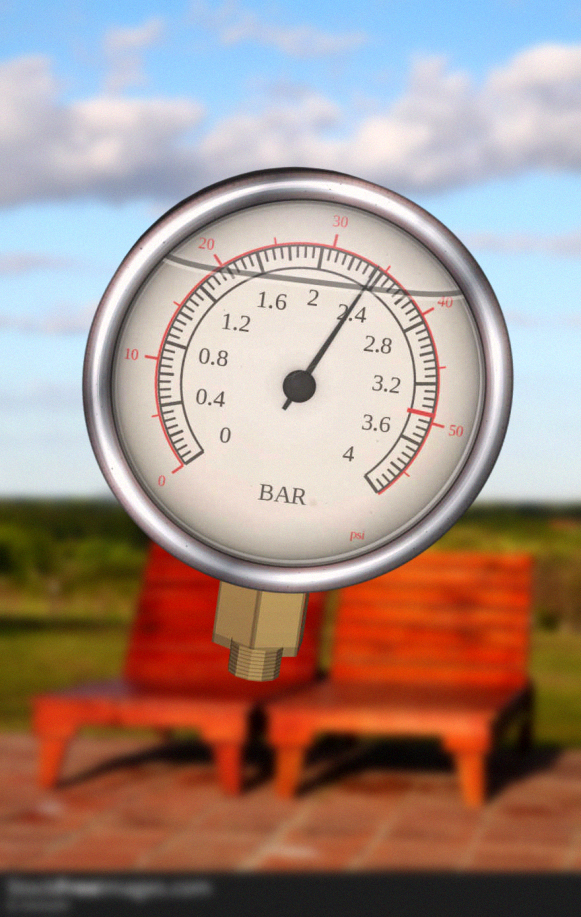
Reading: 2.35,bar
